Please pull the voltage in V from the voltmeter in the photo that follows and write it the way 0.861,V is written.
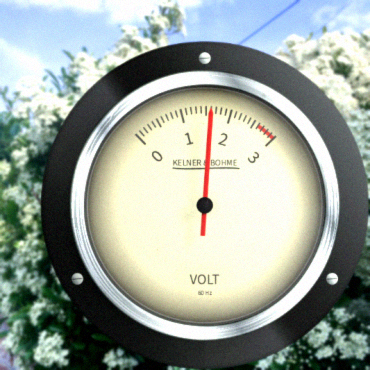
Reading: 1.6,V
